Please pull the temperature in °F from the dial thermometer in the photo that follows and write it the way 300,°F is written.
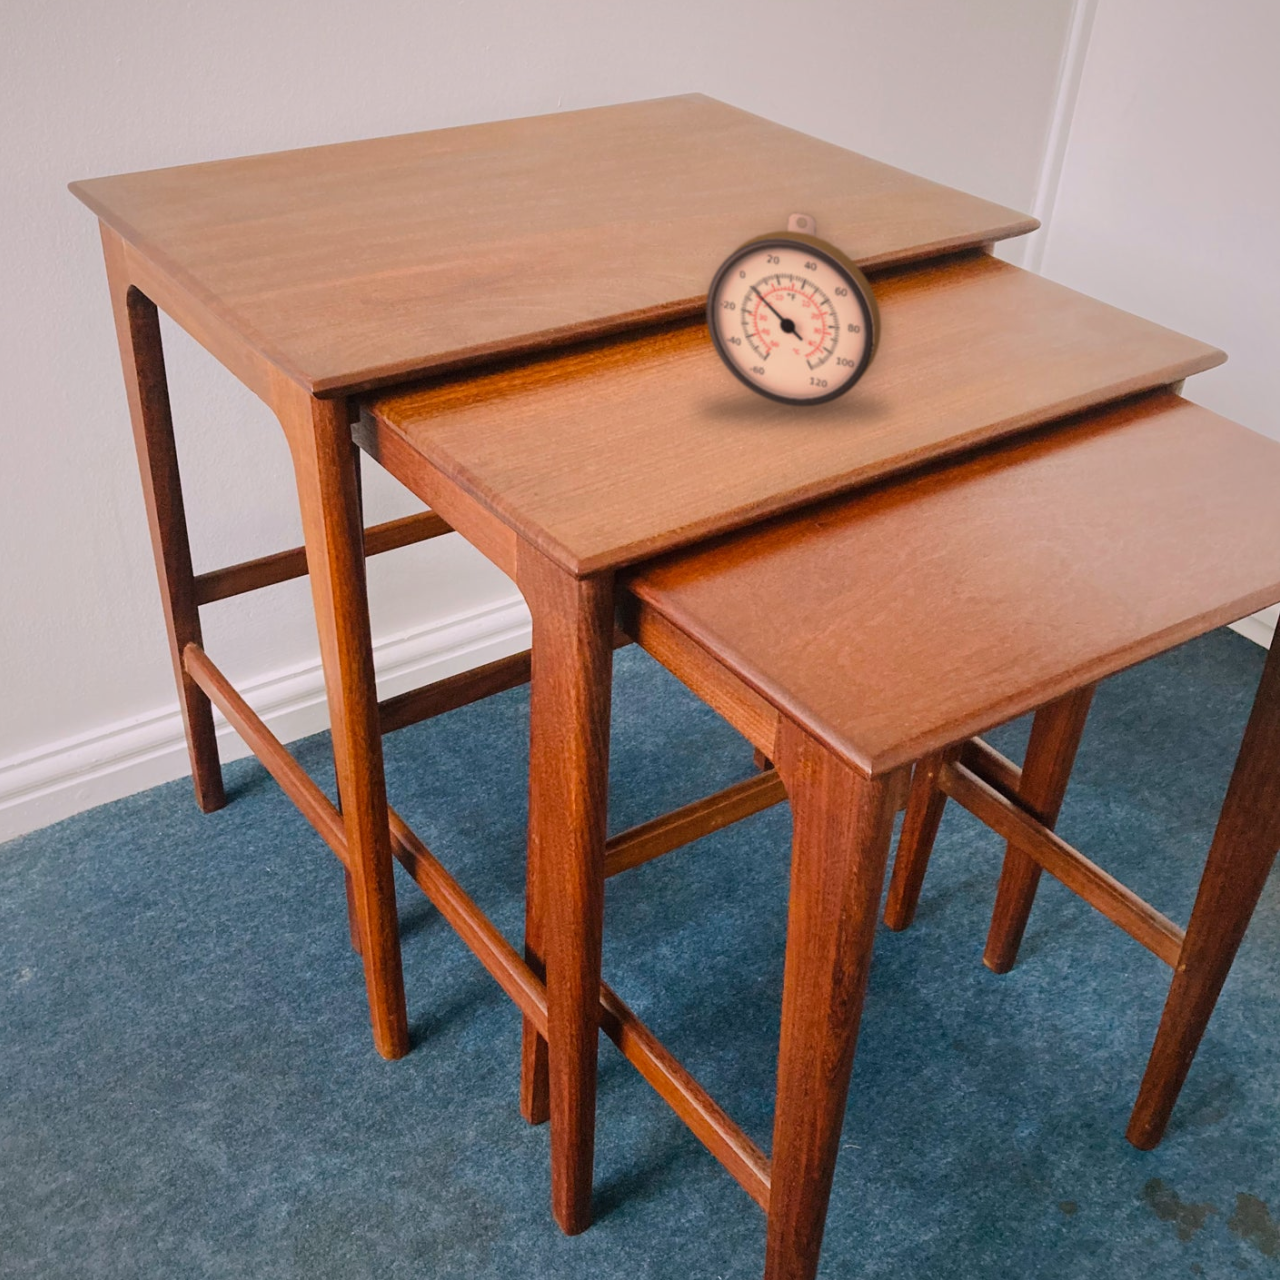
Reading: 0,°F
